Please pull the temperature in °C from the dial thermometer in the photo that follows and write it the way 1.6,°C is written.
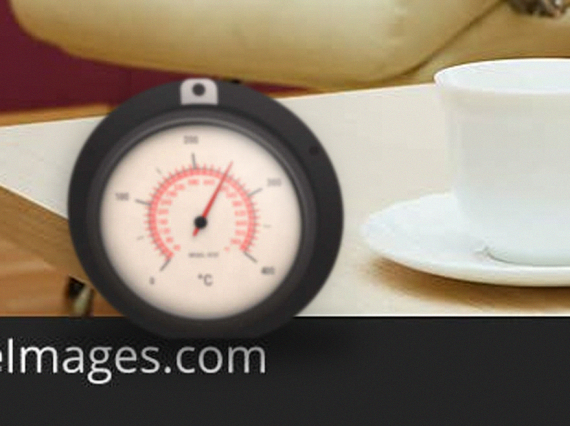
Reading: 250,°C
